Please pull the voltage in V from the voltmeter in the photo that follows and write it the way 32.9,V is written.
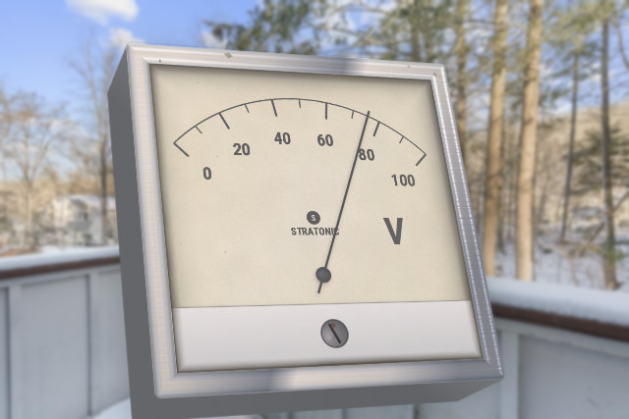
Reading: 75,V
